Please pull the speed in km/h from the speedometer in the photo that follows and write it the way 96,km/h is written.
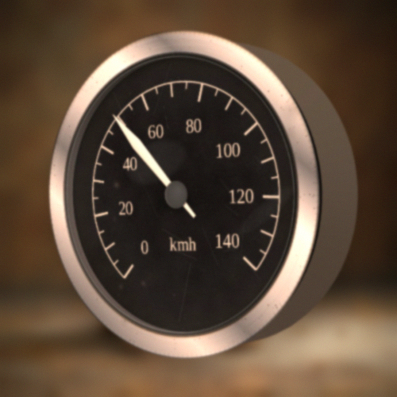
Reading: 50,km/h
